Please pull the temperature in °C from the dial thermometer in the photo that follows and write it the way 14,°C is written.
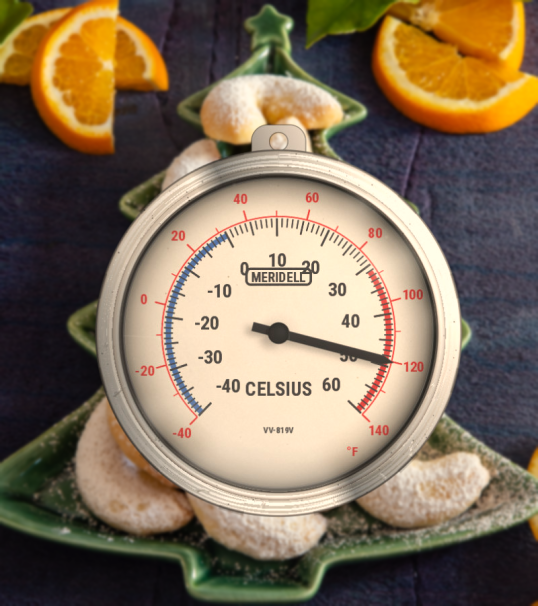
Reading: 49,°C
